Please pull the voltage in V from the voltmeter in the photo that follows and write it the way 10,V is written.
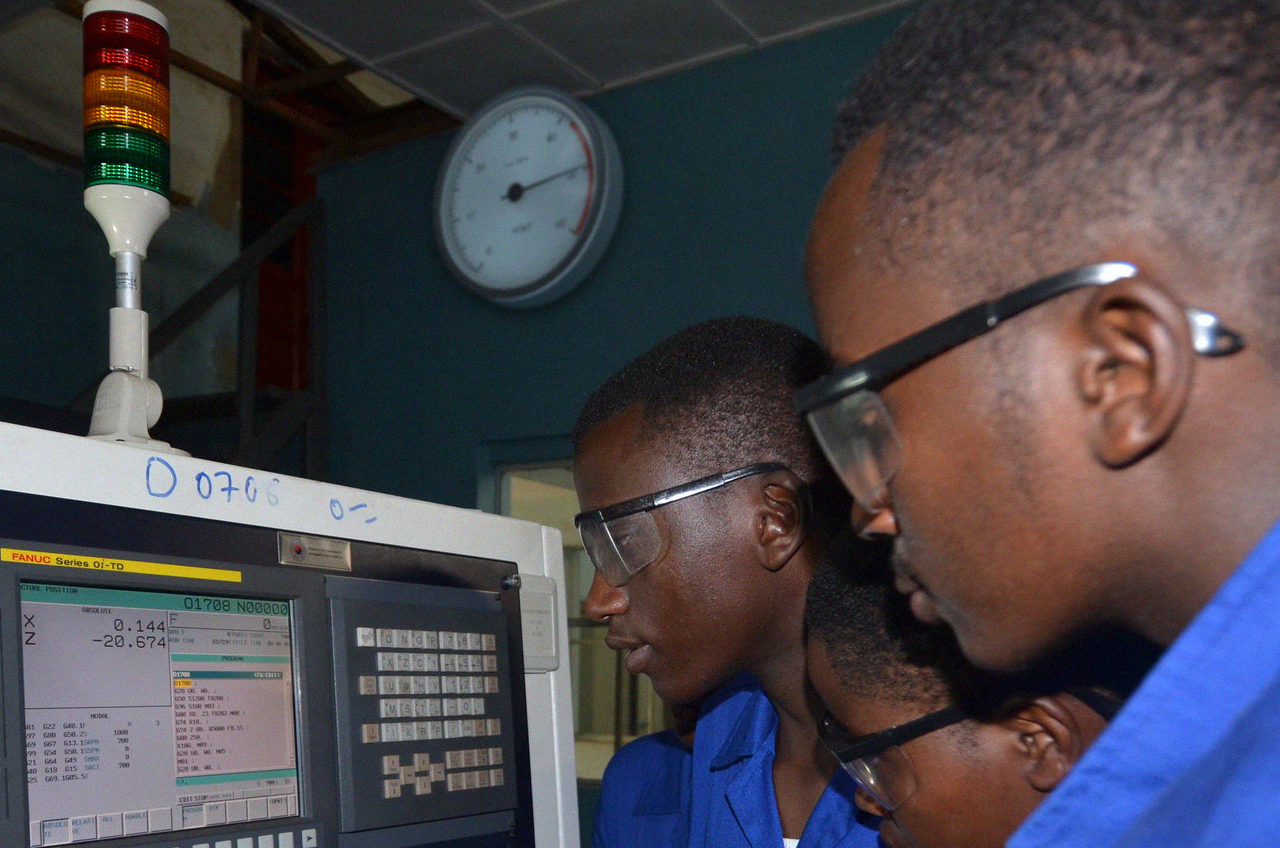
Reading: 50,V
